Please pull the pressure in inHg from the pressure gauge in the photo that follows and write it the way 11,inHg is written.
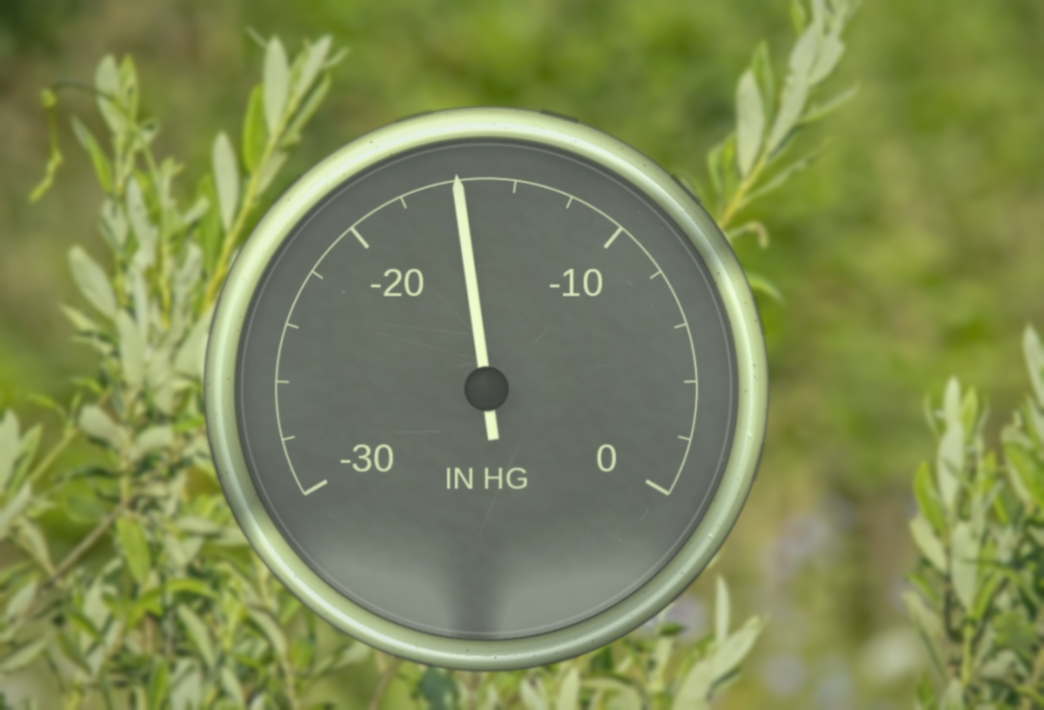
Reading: -16,inHg
